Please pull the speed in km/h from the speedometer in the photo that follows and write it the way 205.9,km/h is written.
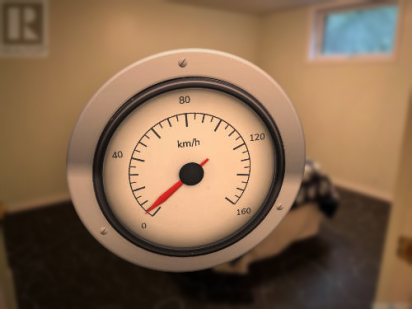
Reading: 5,km/h
